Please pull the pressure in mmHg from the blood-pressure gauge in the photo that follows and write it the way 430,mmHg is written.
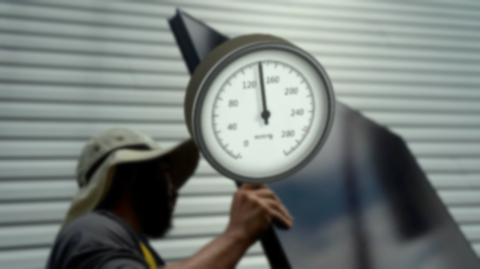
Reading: 140,mmHg
